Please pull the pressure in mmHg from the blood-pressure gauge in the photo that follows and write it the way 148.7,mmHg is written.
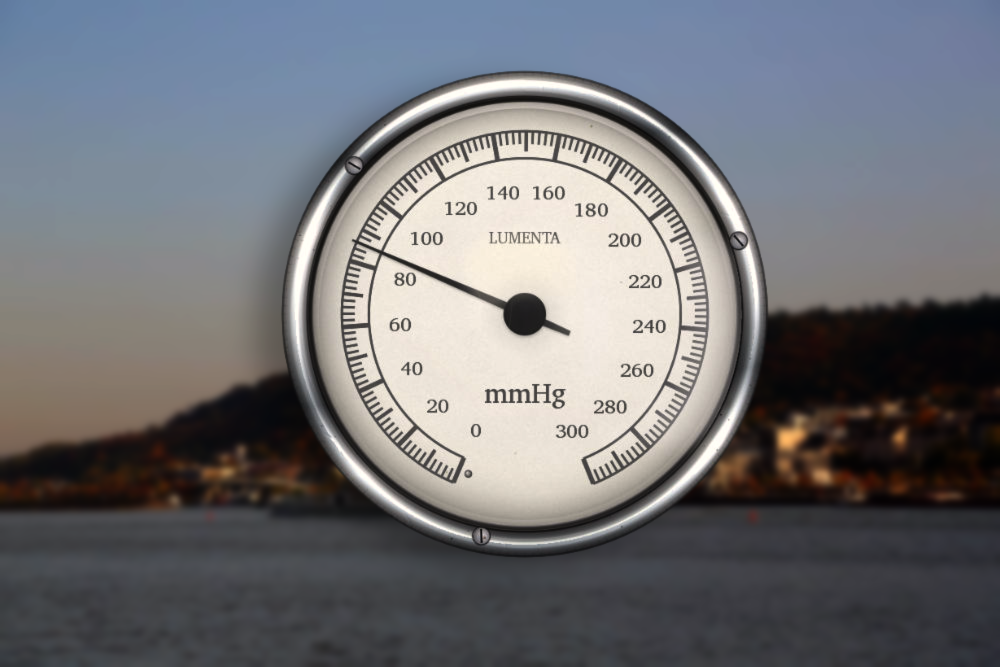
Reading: 86,mmHg
